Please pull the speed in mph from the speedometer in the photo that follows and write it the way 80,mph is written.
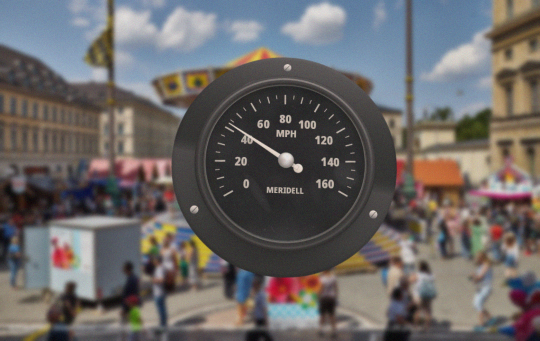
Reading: 42.5,mph
